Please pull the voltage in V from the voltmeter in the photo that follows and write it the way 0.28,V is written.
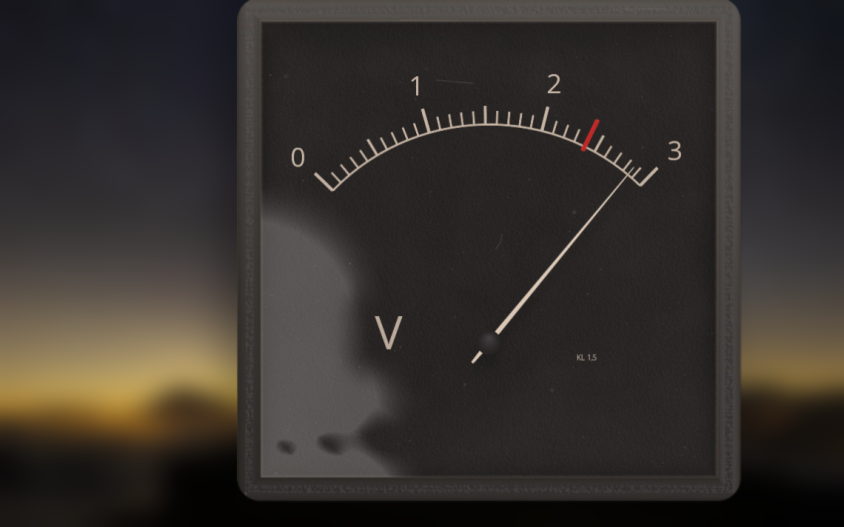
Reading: 2.85,V
